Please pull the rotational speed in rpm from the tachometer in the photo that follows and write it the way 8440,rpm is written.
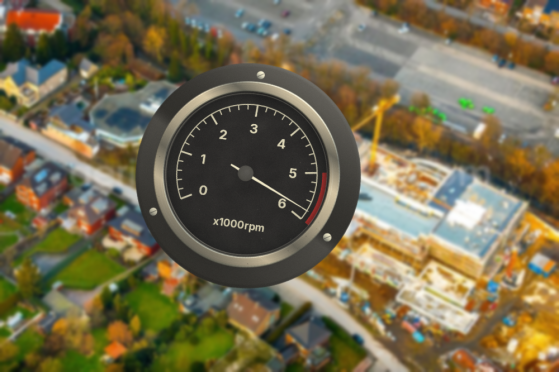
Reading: 5800,rpm
